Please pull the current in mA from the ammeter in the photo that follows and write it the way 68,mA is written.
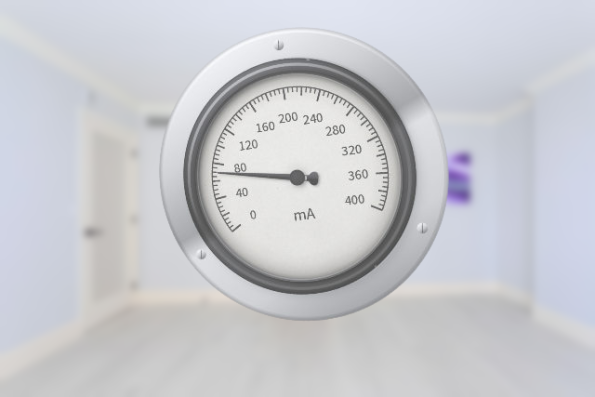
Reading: 70,mA
